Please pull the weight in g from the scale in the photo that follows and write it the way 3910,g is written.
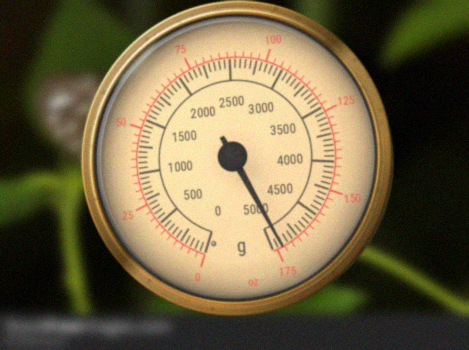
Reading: 4900,g
